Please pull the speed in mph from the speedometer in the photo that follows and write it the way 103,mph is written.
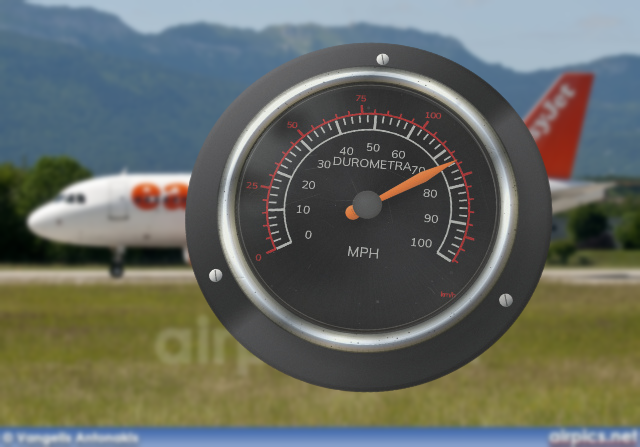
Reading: 74,mph
